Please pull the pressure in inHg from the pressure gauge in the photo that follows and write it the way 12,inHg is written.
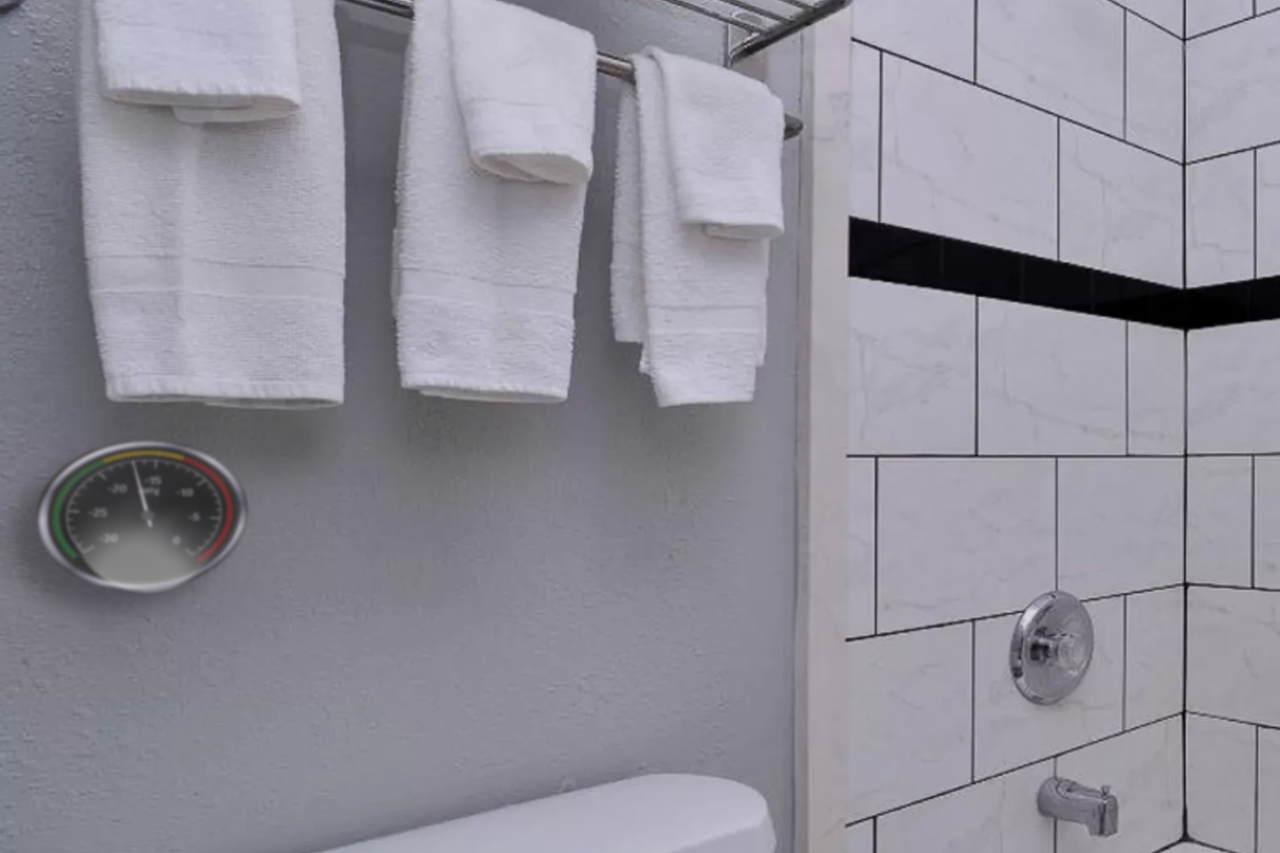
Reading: -17,inHg
